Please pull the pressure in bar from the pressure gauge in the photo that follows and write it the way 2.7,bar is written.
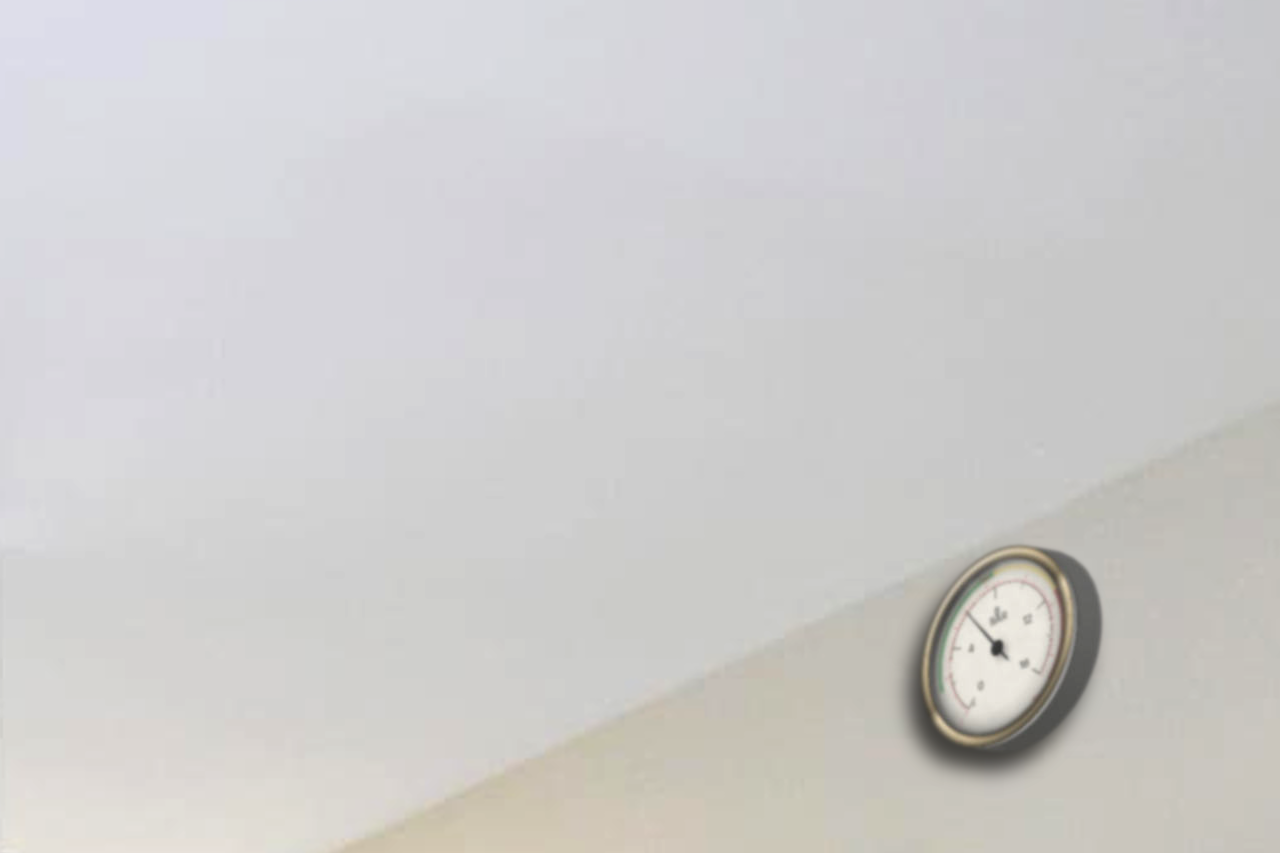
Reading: 6,bar
